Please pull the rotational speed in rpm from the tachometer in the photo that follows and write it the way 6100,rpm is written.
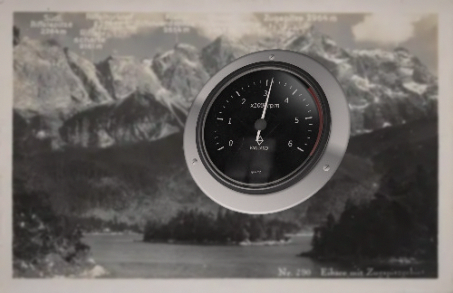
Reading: 3200,rpm
